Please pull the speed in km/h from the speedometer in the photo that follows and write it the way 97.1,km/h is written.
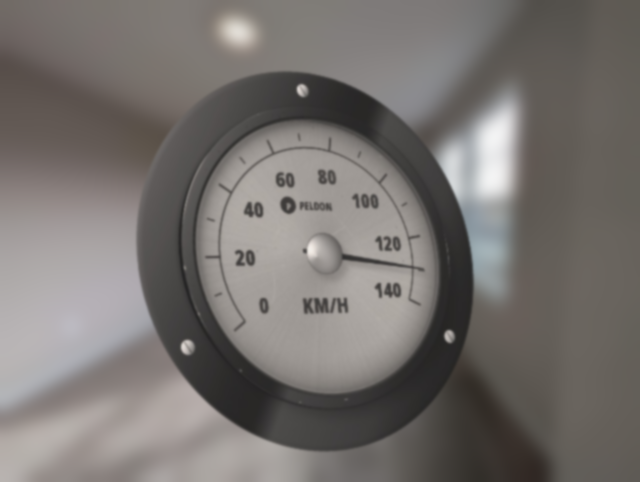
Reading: 130,km/h
